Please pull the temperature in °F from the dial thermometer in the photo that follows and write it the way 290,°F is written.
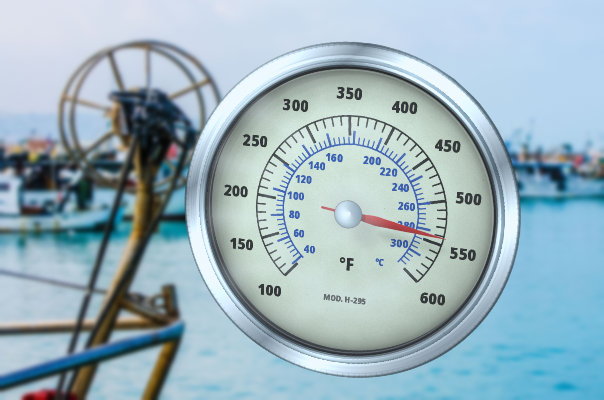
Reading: 540,°F
